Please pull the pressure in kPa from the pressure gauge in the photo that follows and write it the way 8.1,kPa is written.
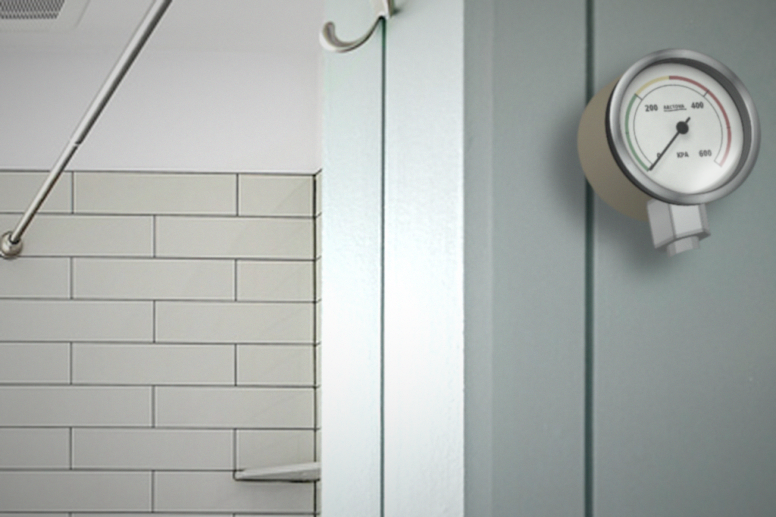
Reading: 0,kPa
